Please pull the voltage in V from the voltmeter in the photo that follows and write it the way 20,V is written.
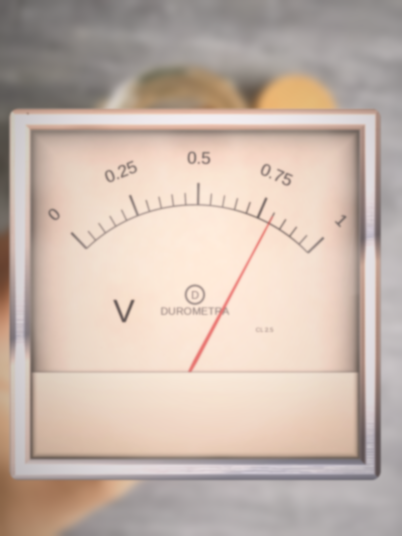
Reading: 0.8,V
